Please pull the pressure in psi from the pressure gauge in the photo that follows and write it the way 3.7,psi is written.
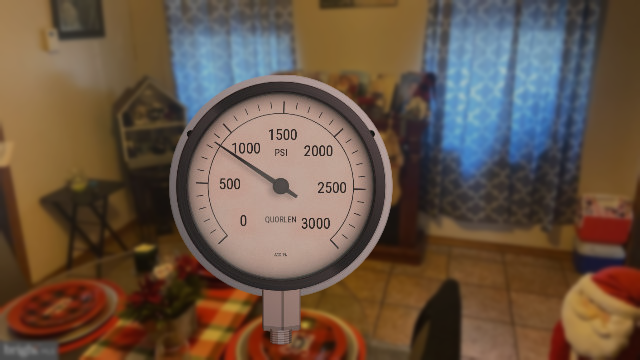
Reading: 850,psi
